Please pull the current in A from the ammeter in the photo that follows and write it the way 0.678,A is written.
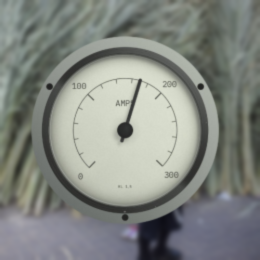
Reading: 170,A
